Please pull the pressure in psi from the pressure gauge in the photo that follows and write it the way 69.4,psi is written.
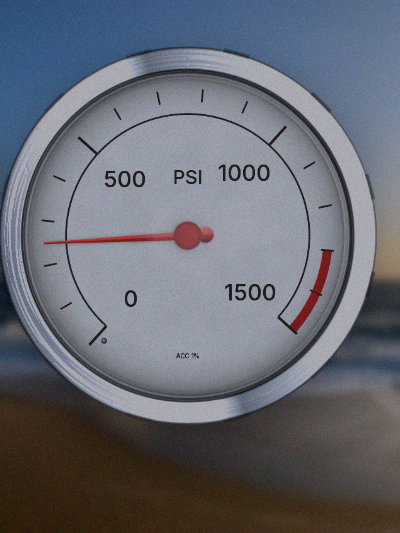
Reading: 250,psi
